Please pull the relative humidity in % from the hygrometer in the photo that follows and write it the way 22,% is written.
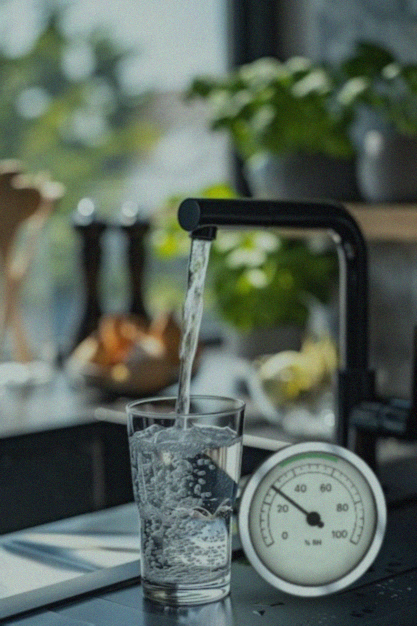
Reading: 28,%
